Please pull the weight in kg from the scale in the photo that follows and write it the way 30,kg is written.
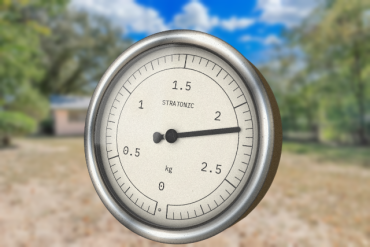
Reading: 2.15,kg
